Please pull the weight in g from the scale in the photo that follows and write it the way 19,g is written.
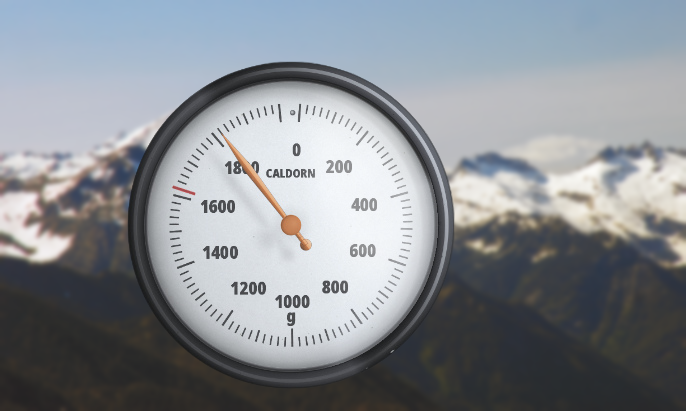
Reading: 1820,g
